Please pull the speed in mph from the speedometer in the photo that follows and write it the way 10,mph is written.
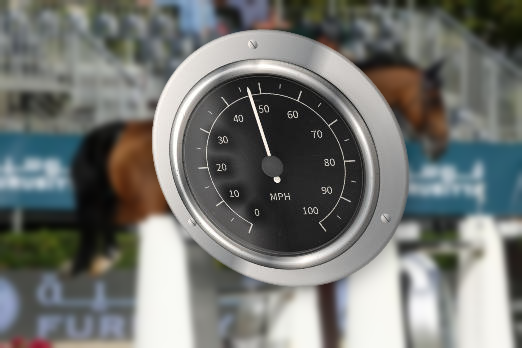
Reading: 47.5,mph
